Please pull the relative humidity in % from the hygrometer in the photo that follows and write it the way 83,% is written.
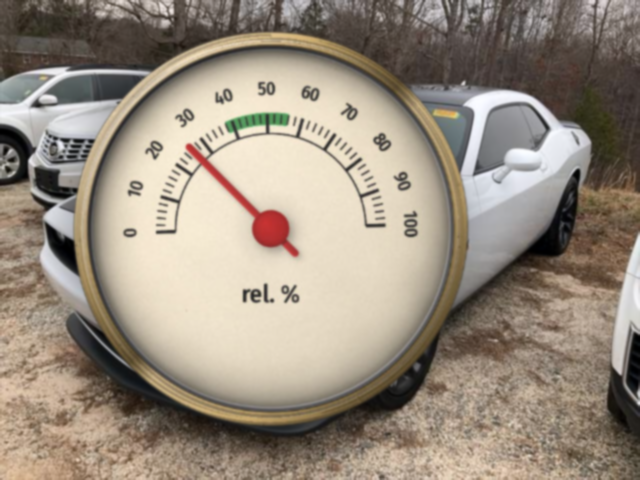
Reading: 26,%
